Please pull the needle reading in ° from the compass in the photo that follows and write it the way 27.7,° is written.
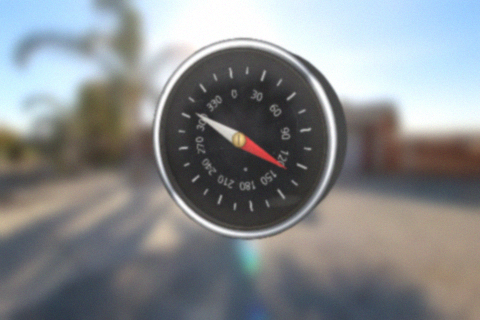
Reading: 127.5,°
